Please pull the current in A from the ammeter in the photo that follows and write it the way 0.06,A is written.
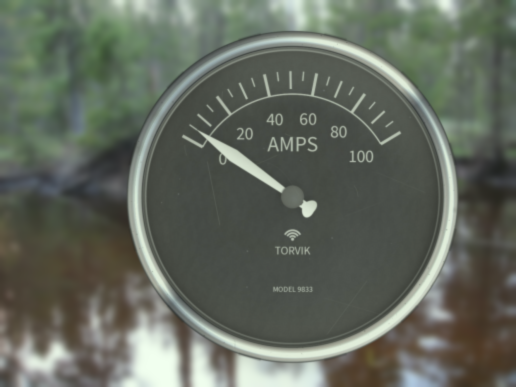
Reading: 5,A
